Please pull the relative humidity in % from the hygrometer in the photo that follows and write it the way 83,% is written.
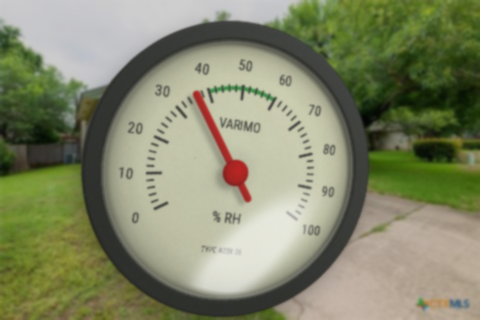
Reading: 36,%
